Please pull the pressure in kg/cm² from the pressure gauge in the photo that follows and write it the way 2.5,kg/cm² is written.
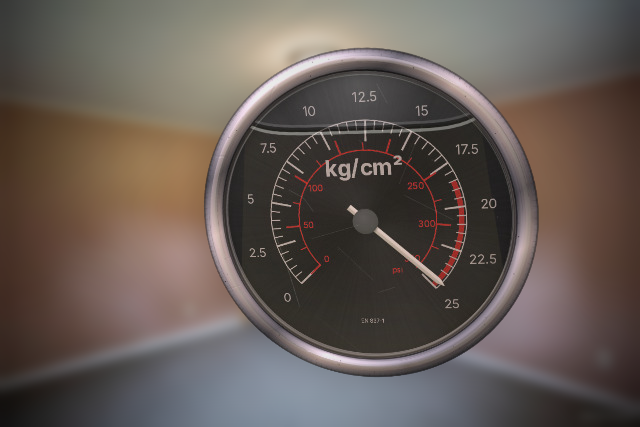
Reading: 24.5,kg/cm²
